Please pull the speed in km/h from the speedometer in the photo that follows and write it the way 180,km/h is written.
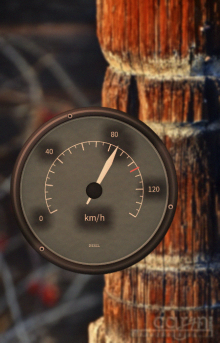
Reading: 85,km/h
